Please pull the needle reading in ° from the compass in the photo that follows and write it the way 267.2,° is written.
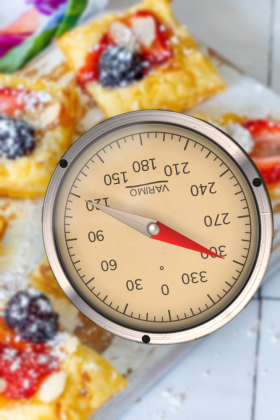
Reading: 300,°
